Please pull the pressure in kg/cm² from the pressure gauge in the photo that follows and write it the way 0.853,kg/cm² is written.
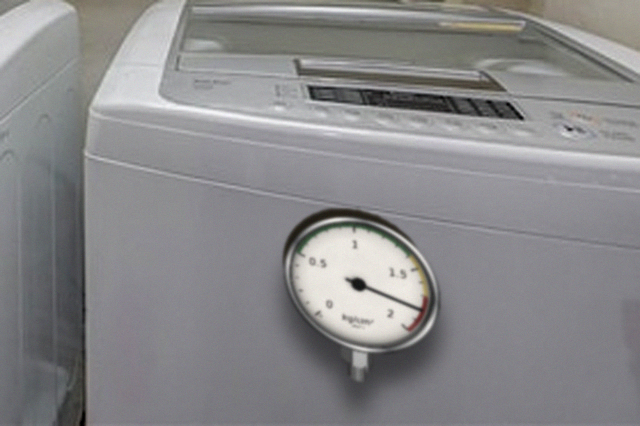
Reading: 1.8,kg/cm²
